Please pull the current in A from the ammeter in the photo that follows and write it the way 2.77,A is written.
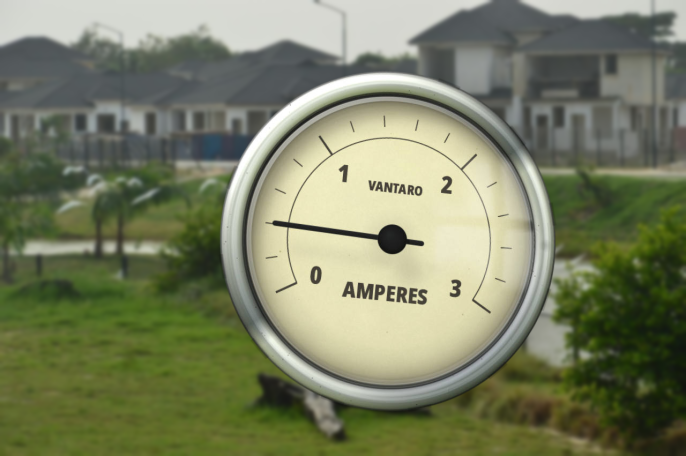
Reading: 0.4,A
